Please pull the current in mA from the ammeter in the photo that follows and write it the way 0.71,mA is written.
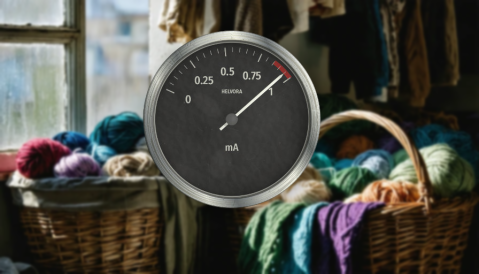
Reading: 0.95,mA
